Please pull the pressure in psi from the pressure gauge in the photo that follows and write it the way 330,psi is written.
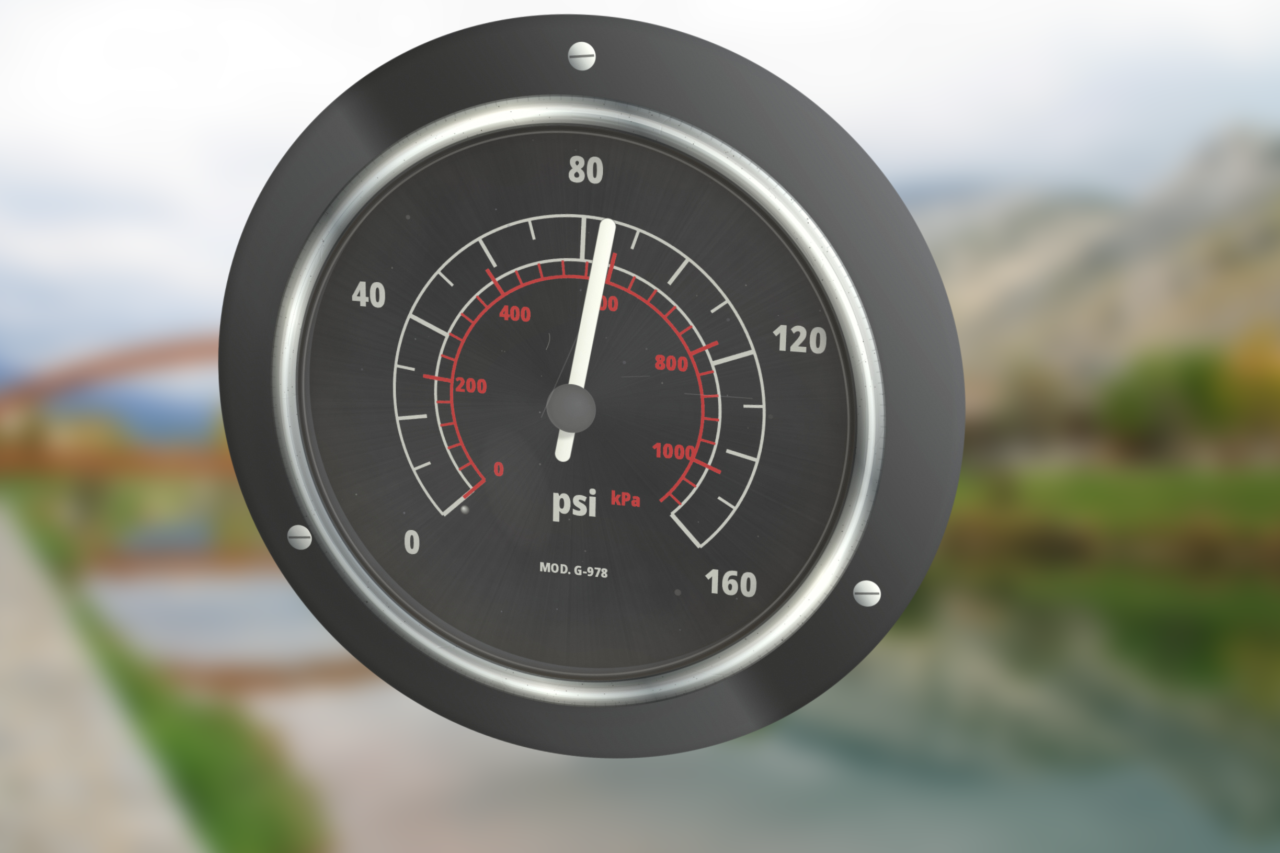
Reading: 85,psi
